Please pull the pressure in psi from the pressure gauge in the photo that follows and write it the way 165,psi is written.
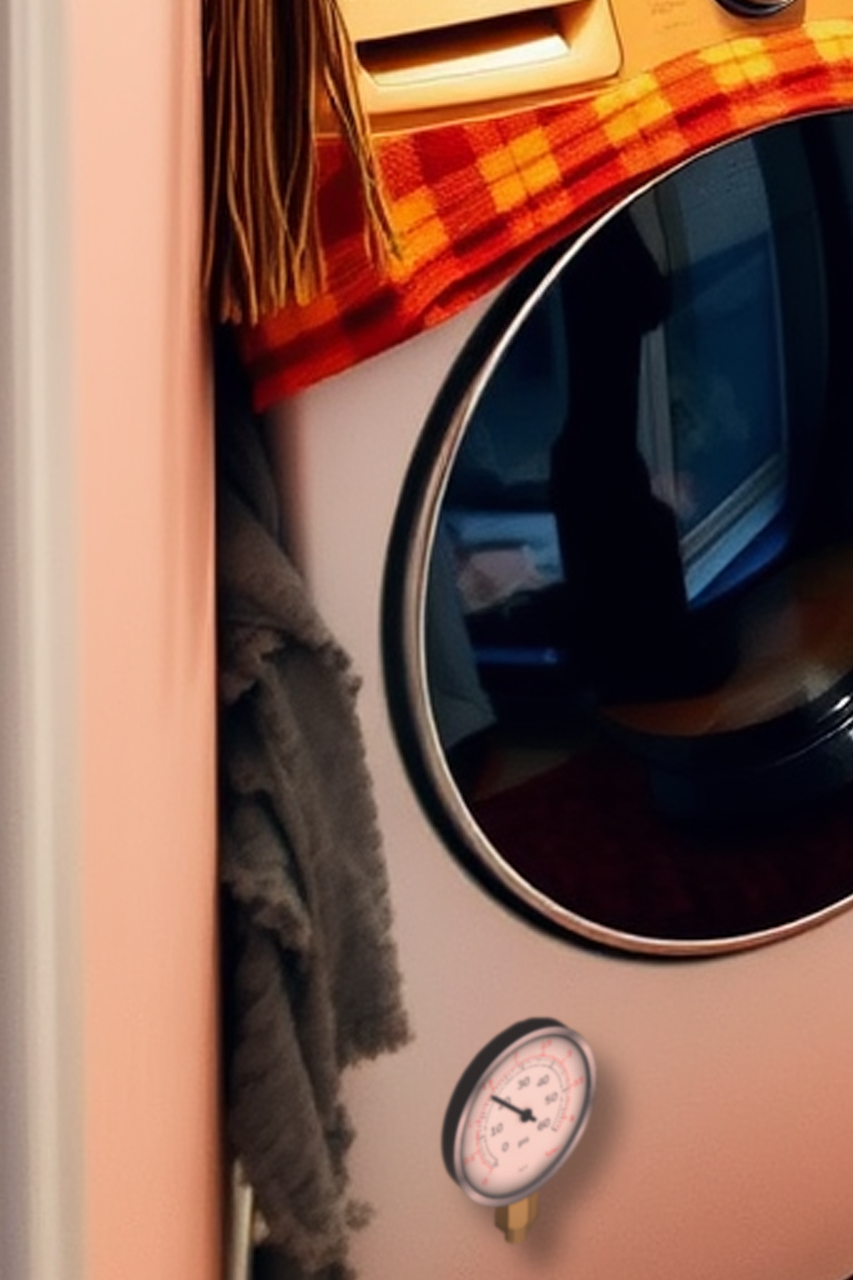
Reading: 20,psi
